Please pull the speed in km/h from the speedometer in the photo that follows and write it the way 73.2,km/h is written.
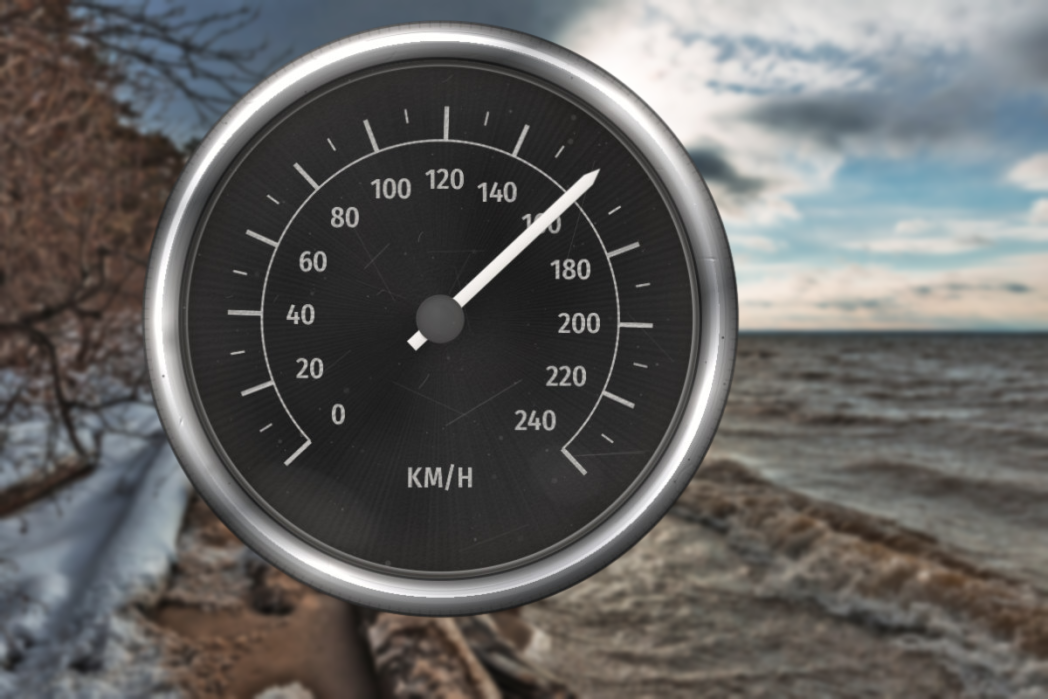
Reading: 160,km/h
